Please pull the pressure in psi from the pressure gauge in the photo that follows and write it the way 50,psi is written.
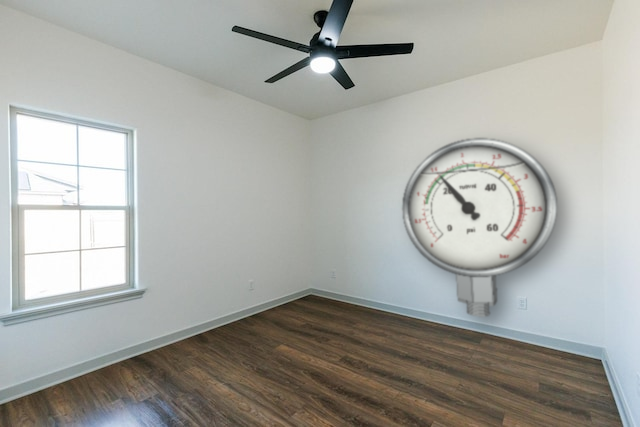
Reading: 22,psi
